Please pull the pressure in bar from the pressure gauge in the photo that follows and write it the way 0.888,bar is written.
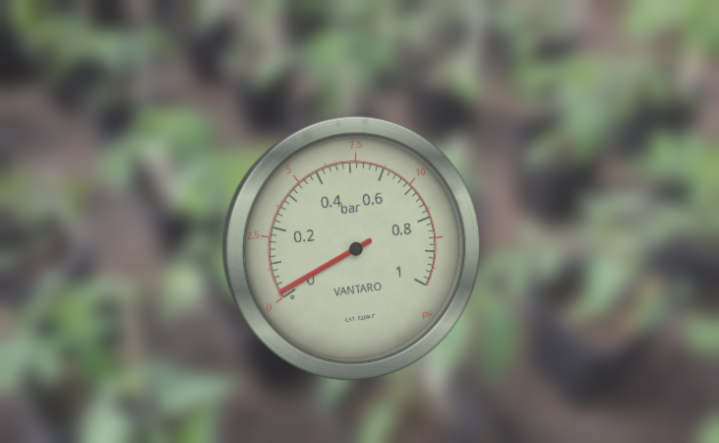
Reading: 0.02,bar
